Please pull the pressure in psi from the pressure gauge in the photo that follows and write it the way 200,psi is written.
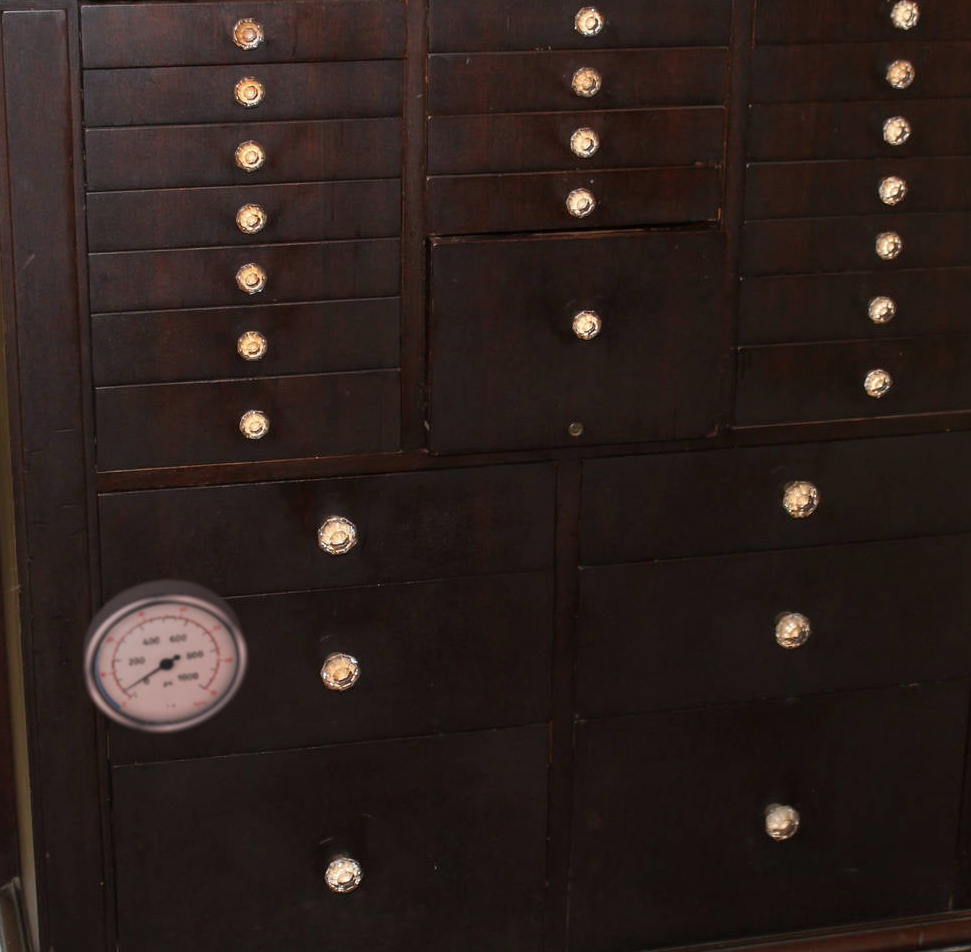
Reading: 50,psi
